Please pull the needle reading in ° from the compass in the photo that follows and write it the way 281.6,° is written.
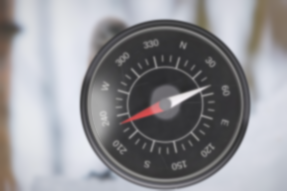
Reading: 230,°
